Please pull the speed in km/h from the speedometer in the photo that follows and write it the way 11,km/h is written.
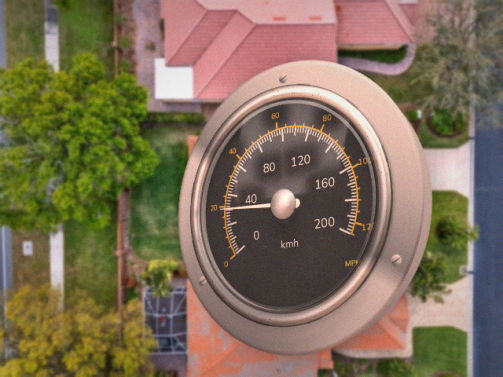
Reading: 30,km/h
